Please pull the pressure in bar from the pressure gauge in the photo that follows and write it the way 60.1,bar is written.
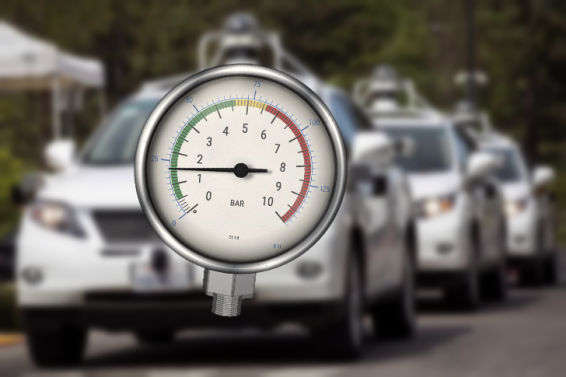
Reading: 1.5,bar
